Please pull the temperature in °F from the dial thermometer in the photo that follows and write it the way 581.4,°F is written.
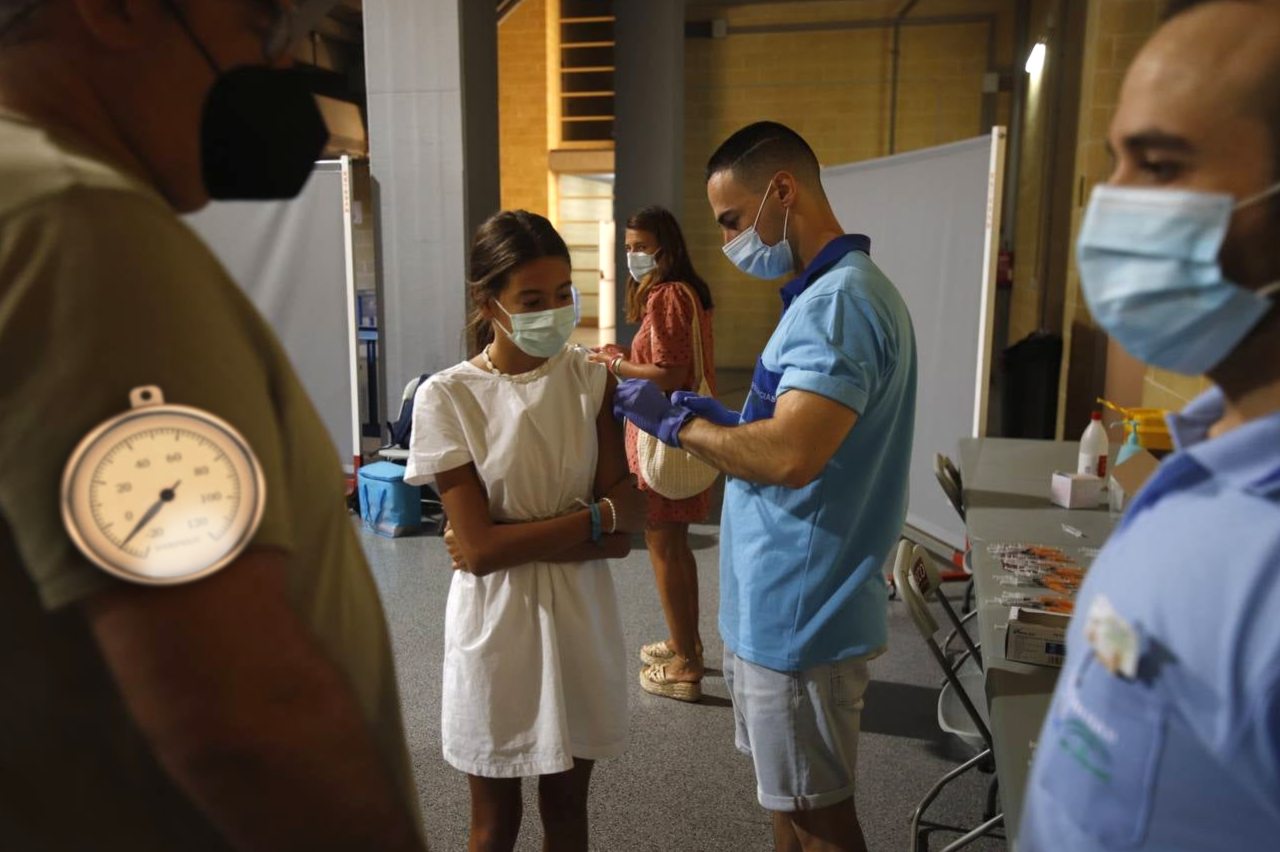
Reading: -10,°F
